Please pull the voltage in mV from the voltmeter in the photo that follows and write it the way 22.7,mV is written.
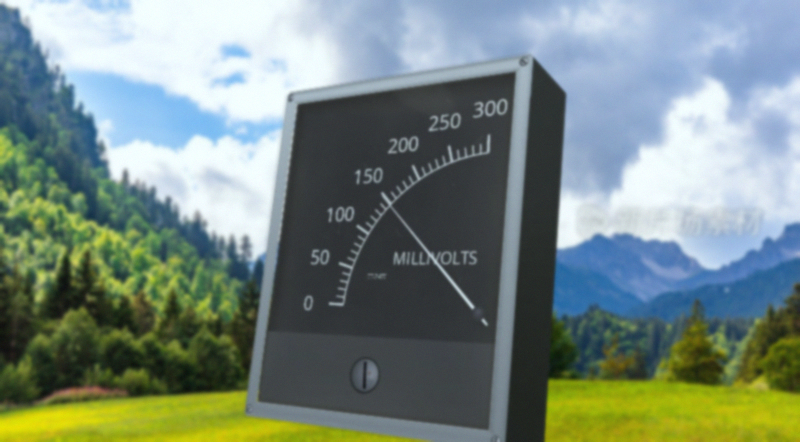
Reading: 150,mV
